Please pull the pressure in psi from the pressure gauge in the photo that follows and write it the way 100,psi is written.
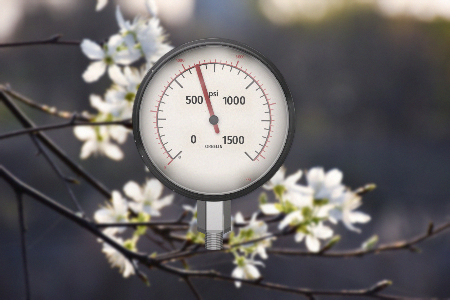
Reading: 650,psi
